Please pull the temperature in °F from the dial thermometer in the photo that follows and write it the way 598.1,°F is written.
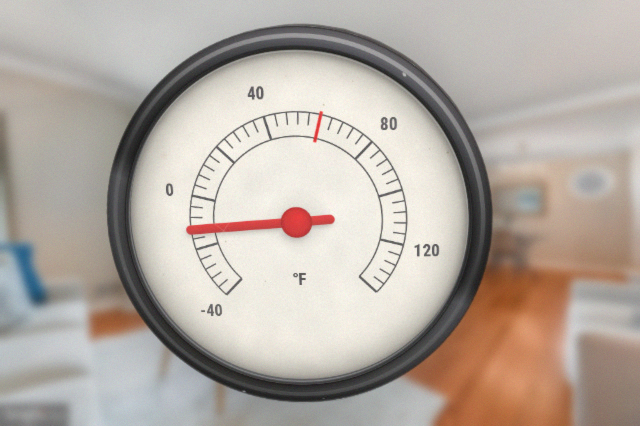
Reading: -12,°F
